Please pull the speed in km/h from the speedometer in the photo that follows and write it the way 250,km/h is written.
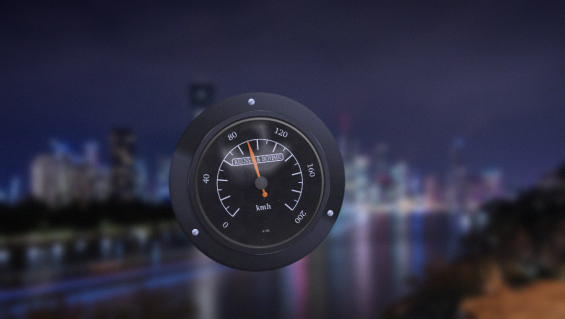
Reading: 90,km/h
